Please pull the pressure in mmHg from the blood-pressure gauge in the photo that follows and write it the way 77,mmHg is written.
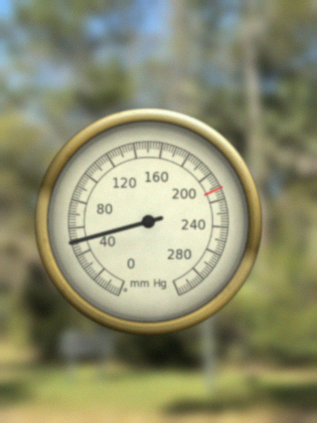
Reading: 50,mmHg
